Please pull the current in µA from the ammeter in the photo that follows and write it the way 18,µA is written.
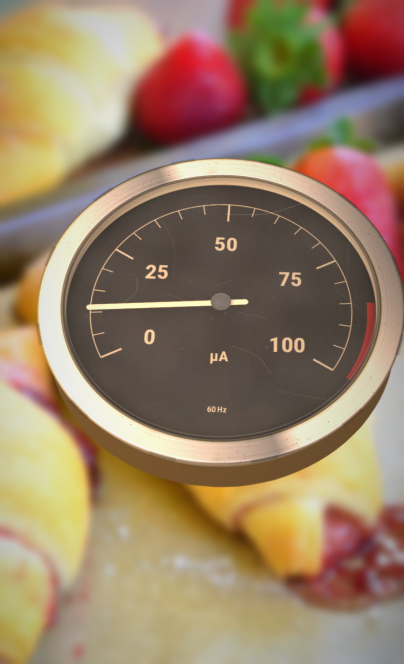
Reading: 10,µA
